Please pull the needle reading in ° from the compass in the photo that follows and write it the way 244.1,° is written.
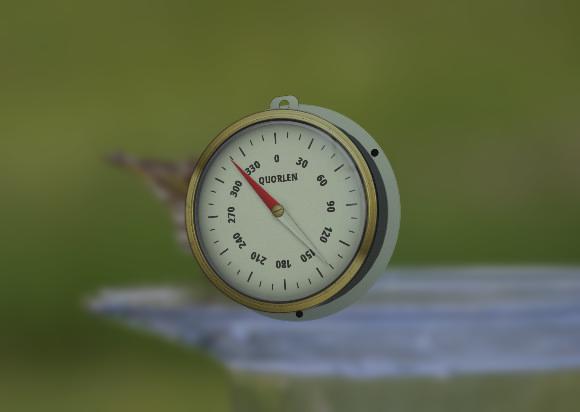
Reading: 320,°
